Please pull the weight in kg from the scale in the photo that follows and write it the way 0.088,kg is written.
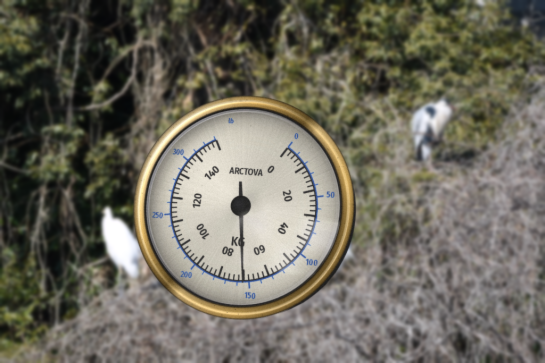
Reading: 70,kg
